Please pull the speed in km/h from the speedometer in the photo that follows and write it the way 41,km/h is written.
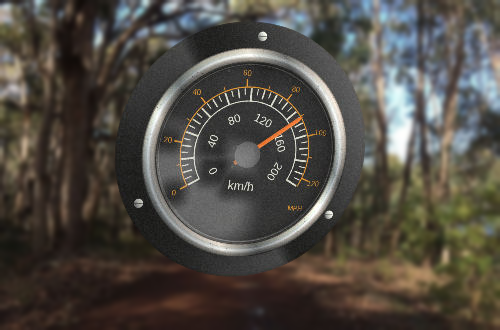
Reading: 145,km/h
